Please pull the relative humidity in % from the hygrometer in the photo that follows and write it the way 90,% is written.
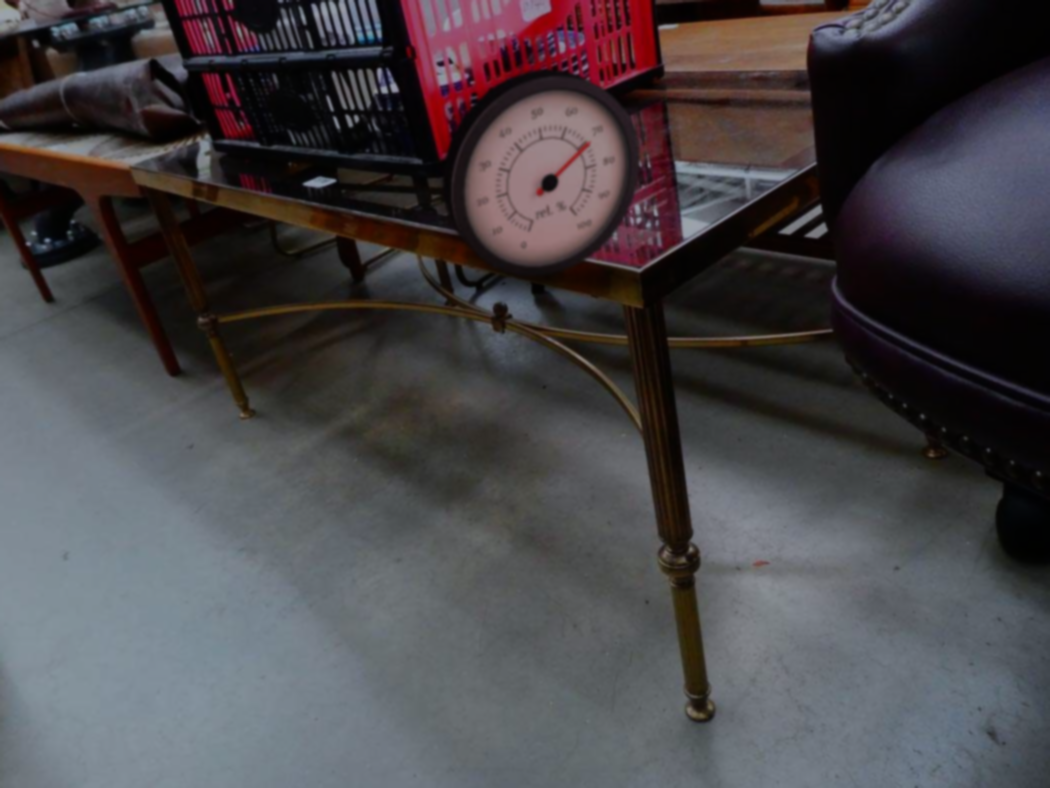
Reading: 70,%
